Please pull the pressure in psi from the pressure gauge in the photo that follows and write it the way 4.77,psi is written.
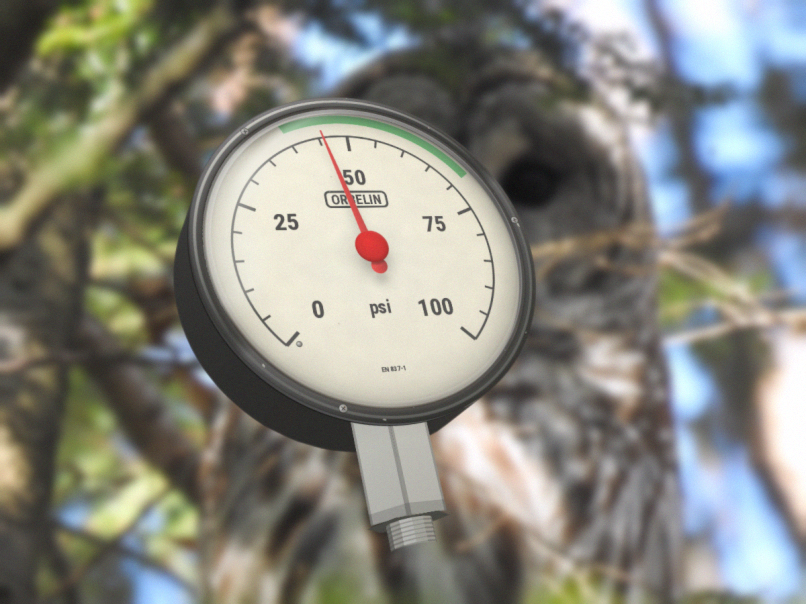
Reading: 45,psi
